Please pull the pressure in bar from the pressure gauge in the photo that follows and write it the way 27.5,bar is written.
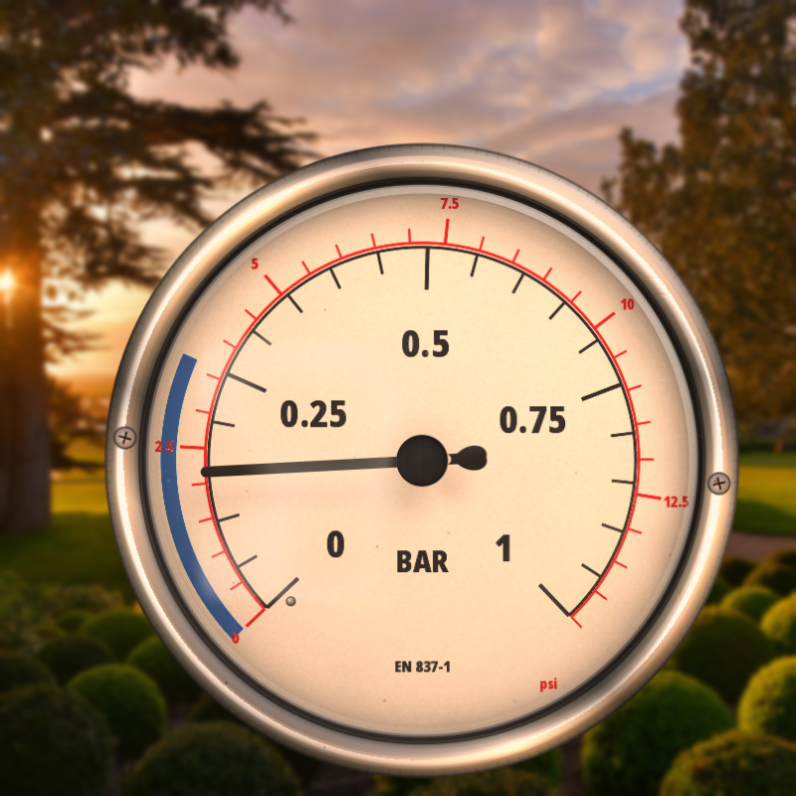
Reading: 0.15,bar
